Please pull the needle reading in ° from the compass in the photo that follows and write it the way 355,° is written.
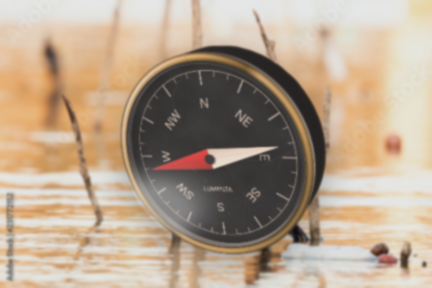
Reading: 260,°
